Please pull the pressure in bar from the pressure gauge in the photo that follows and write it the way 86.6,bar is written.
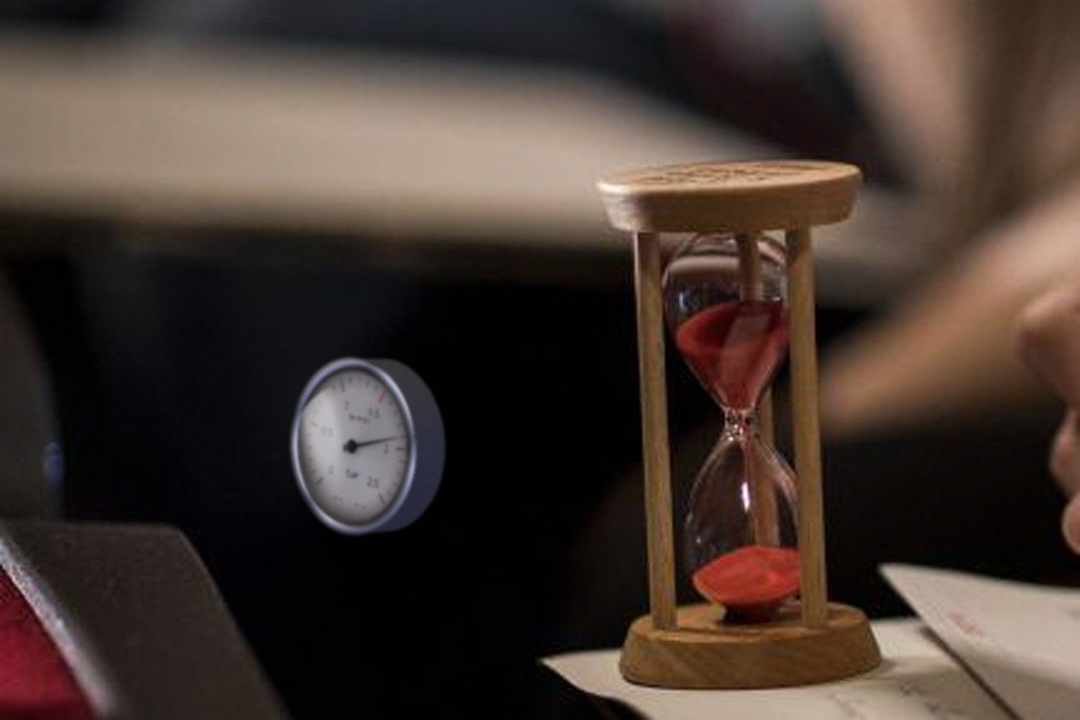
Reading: 1.9,bar
